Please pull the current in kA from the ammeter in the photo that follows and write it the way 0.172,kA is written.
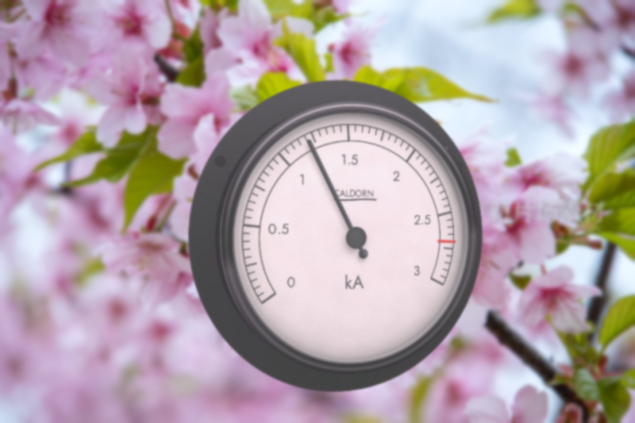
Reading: 1.2,kA
